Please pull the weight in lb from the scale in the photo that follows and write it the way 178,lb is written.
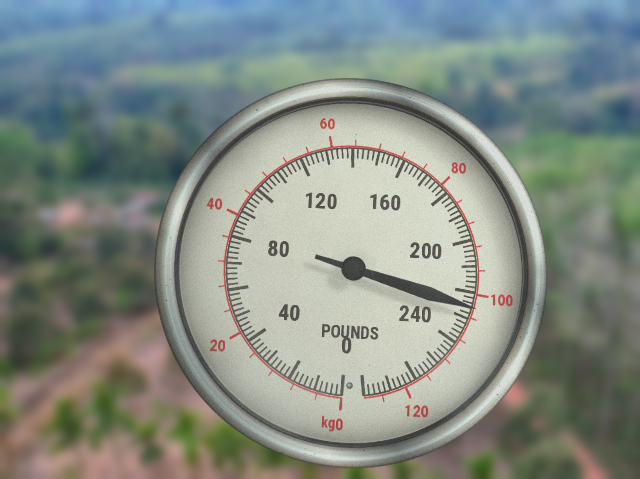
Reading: 226,lb
